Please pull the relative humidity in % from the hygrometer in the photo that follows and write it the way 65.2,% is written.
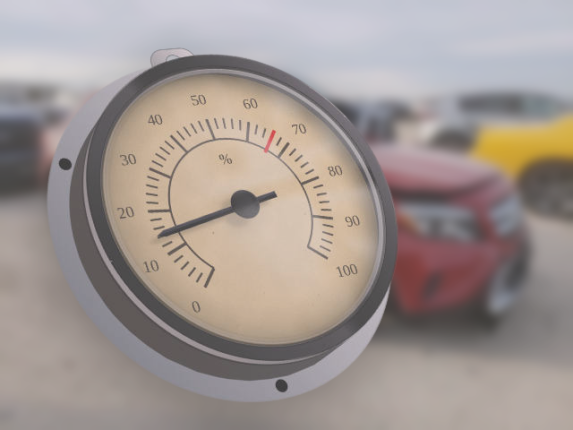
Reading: 14,%
